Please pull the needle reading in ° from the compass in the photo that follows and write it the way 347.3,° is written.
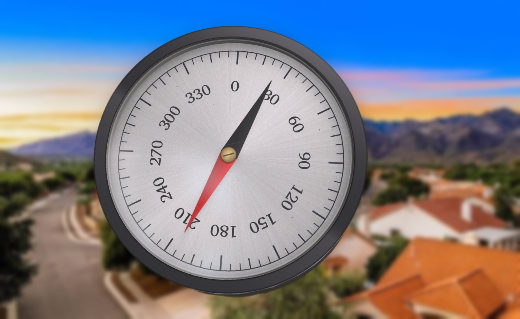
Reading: 205,°
